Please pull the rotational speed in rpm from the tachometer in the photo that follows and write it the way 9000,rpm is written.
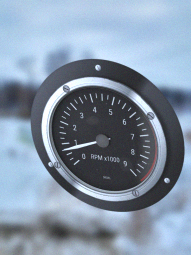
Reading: 750,rpm
